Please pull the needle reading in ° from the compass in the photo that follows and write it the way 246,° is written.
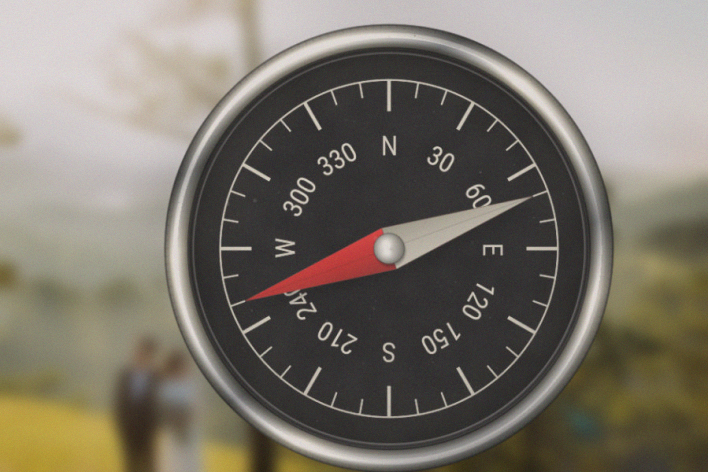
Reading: 250,°
